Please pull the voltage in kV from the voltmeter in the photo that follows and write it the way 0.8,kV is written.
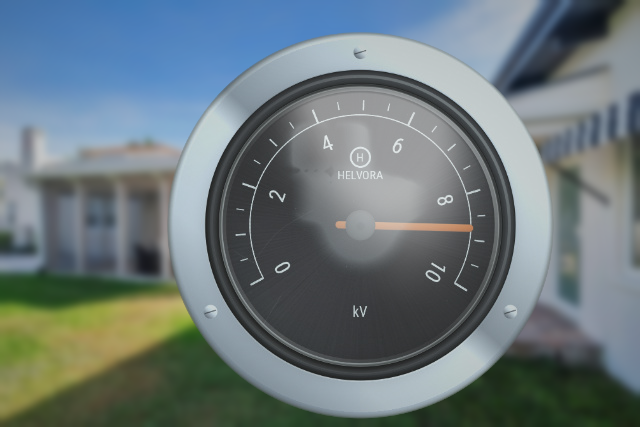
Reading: 8.75,kV
